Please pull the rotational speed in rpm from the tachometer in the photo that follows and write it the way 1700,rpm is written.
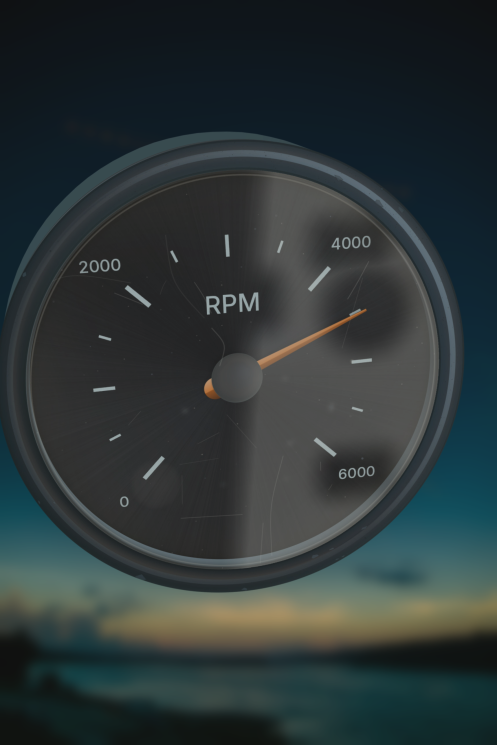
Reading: 4500,rpm
